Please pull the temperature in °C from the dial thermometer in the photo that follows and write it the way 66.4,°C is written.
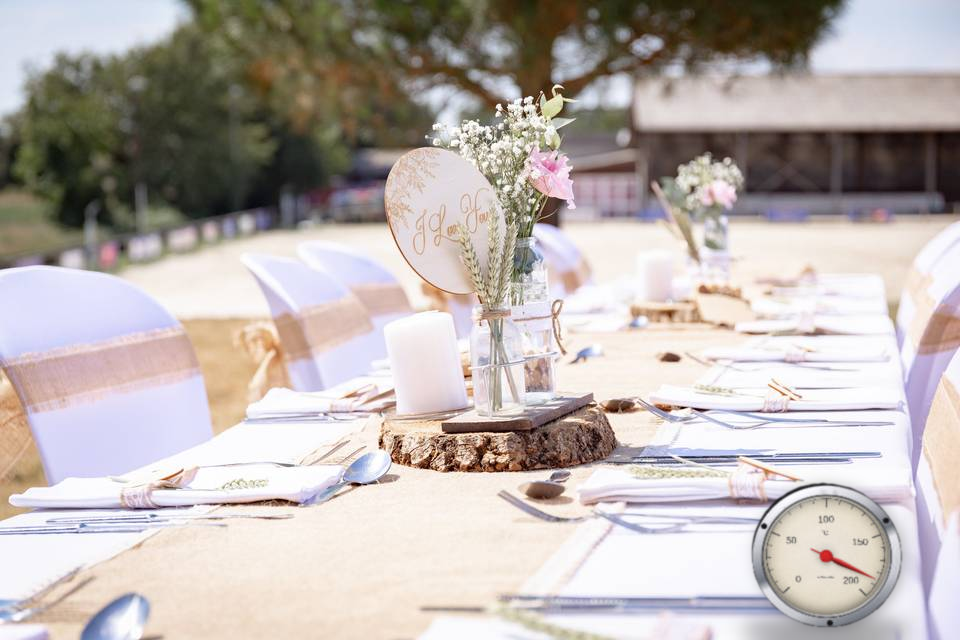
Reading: 185,°C
